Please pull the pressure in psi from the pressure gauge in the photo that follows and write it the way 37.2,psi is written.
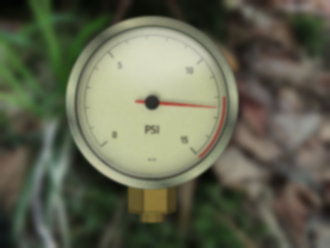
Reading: 12.5,psi
